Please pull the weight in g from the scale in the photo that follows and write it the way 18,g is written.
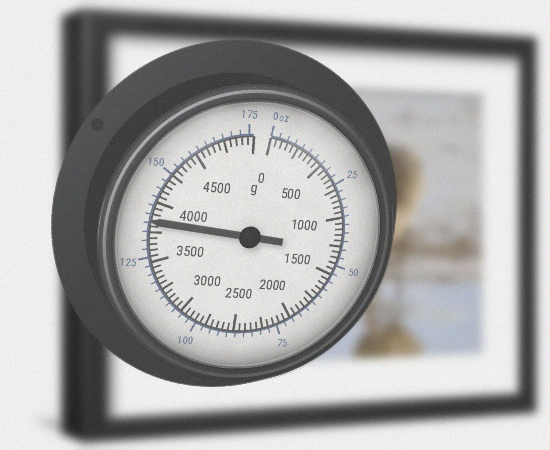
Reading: 3850,g
